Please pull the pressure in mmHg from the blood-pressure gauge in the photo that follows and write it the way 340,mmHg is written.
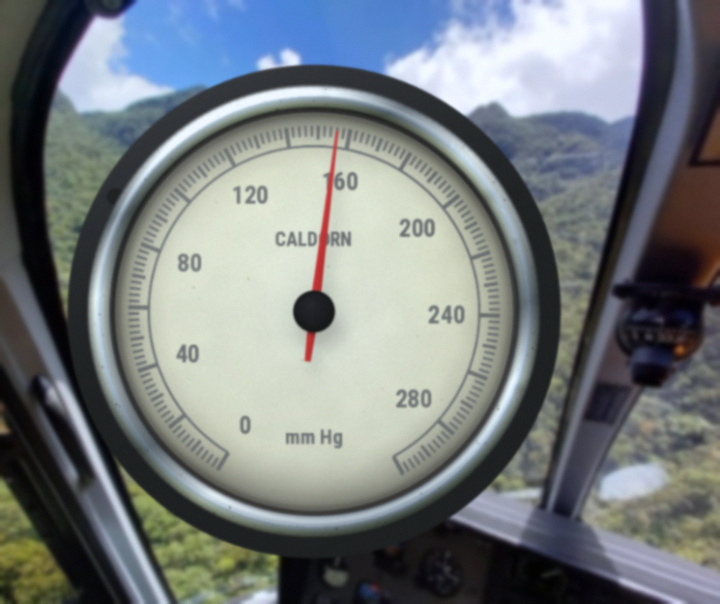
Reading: 156,mmHg
